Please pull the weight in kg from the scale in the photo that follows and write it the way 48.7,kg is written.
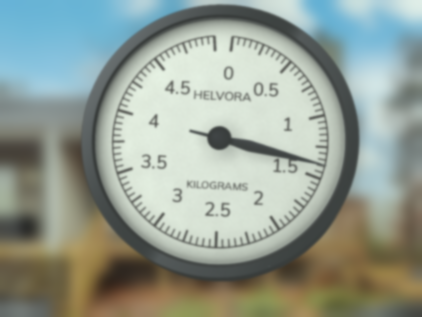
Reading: 1.4,kg
